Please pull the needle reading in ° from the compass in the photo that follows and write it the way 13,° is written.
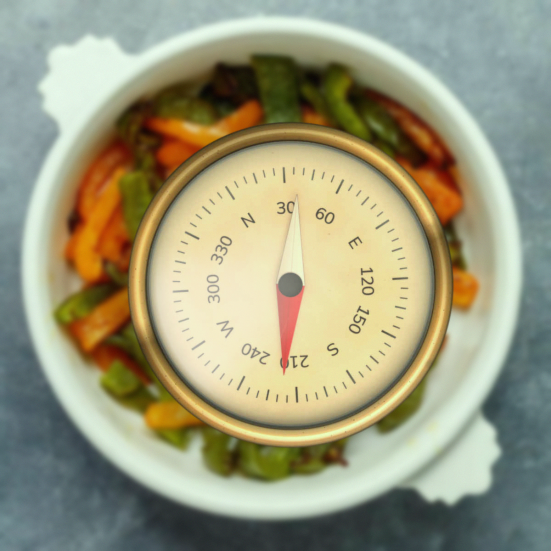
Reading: 217.5,°
